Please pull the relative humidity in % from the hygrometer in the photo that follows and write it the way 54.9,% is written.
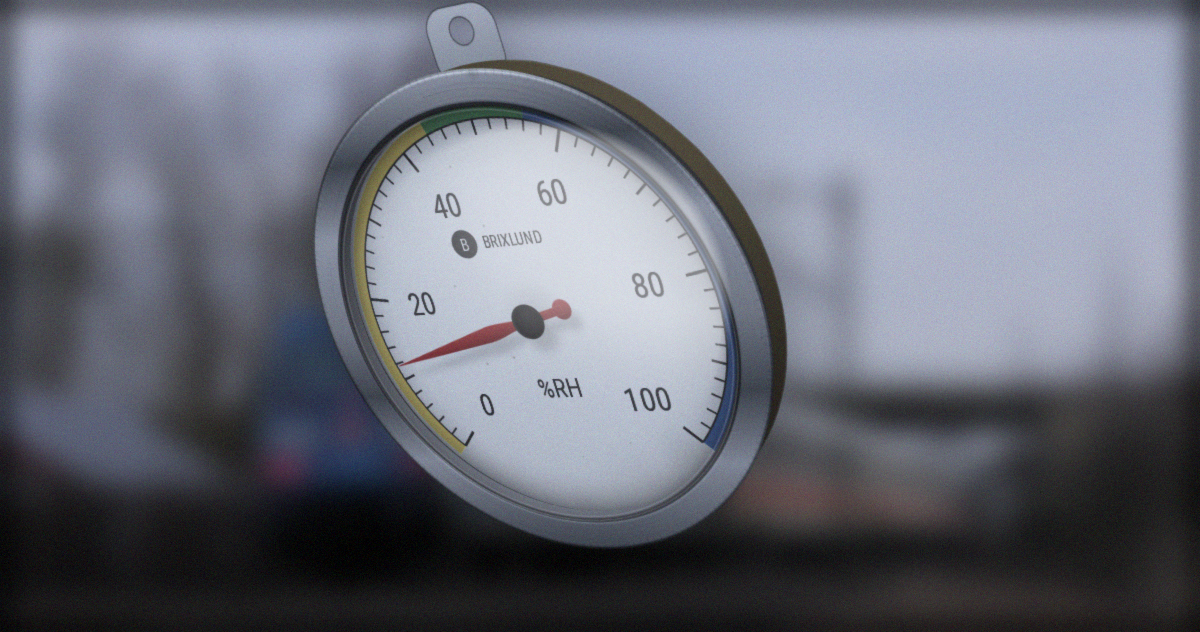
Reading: 12,%
